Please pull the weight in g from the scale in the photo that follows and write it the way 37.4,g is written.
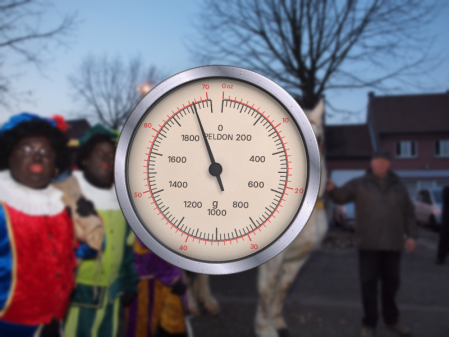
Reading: 1920,g
